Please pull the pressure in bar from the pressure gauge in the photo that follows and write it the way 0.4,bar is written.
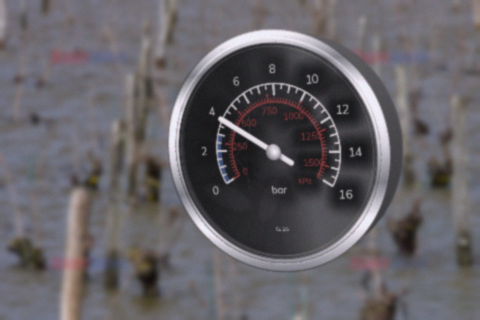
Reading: 4,bar
